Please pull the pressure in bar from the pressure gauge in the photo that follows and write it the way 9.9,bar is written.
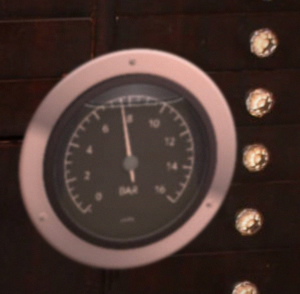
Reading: 7.5,bar
